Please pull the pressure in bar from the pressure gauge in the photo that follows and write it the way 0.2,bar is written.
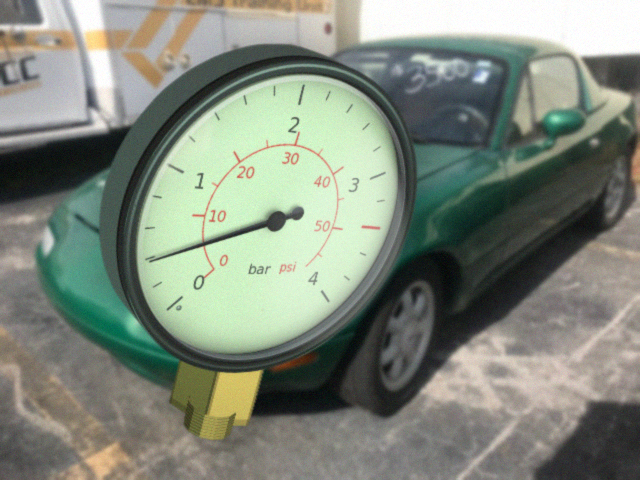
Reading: 0.4,bar
